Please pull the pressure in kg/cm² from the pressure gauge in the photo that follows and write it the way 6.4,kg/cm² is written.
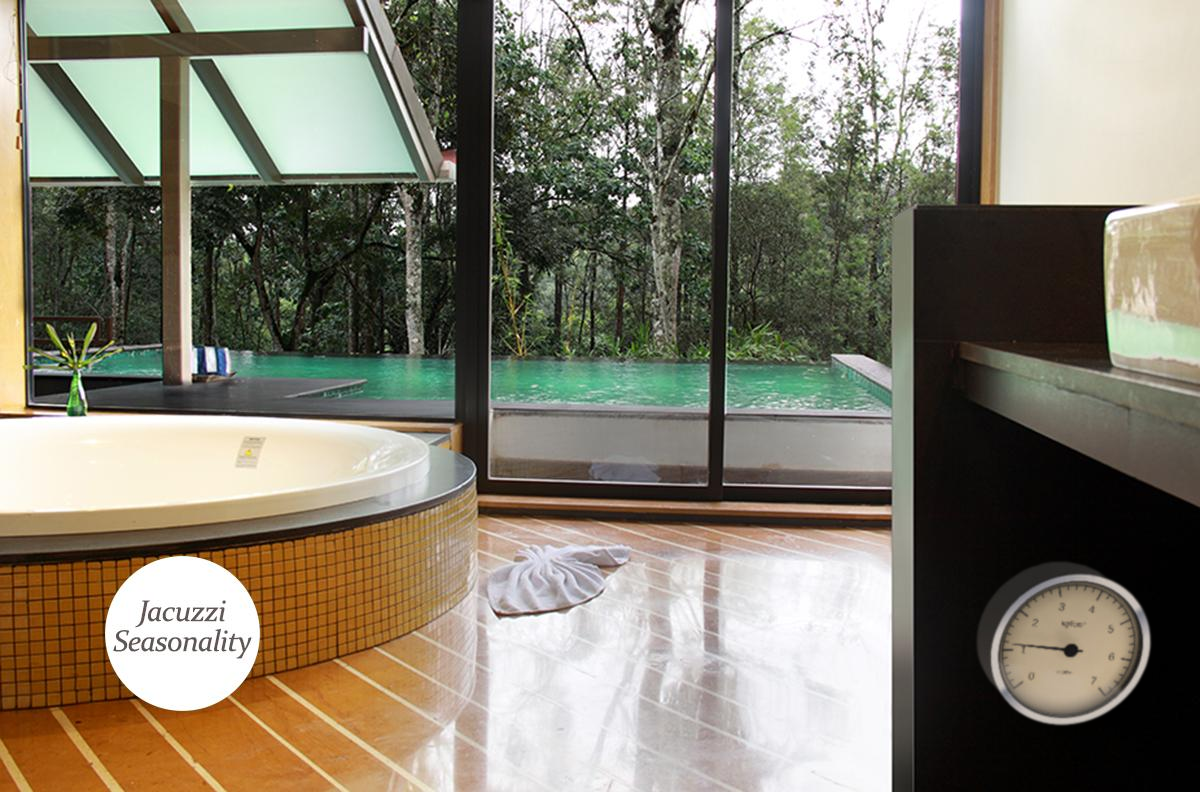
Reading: 1.2,kg/cm²
